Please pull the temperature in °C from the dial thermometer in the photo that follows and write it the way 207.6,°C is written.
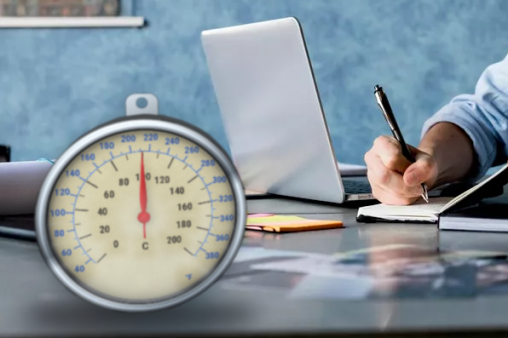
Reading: 100,°C
